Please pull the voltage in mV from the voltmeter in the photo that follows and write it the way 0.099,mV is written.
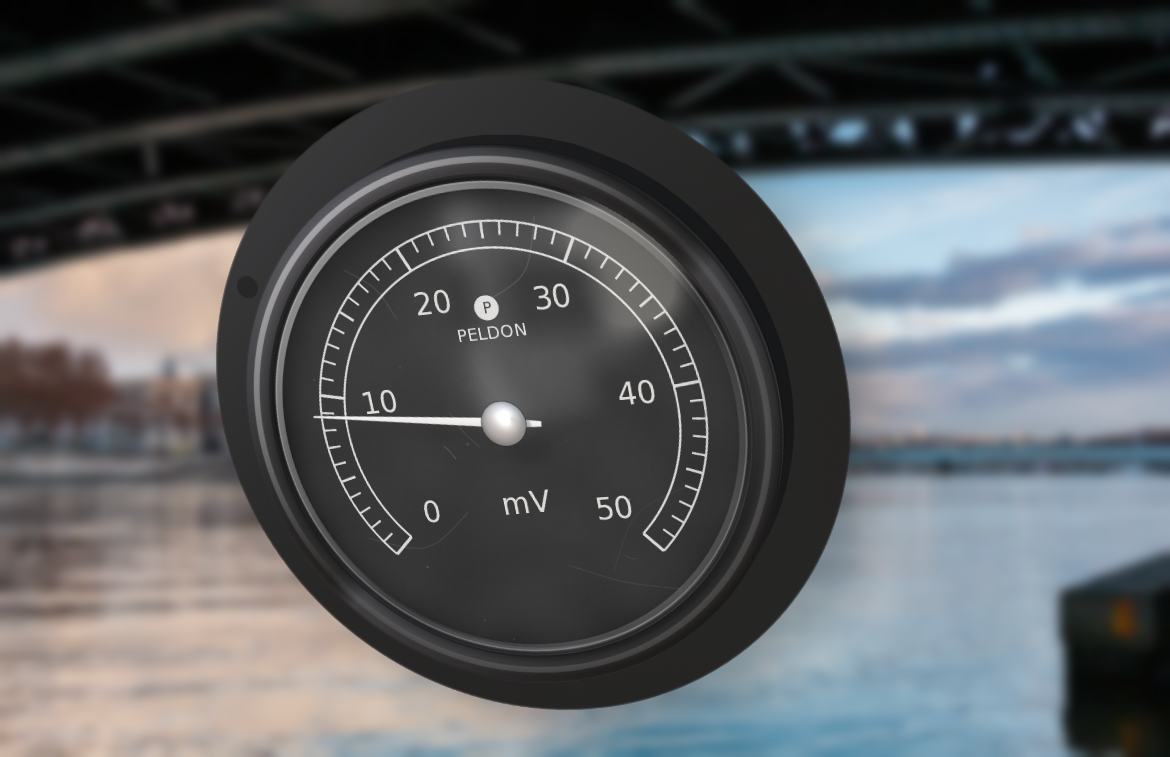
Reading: 9,mV
